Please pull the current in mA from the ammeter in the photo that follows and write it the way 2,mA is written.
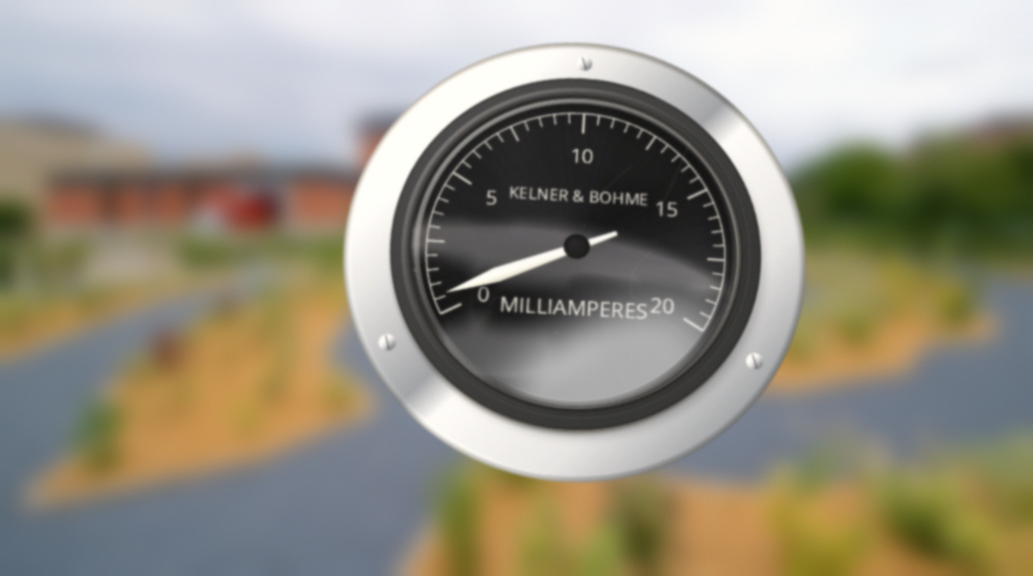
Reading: 0.5,mA
